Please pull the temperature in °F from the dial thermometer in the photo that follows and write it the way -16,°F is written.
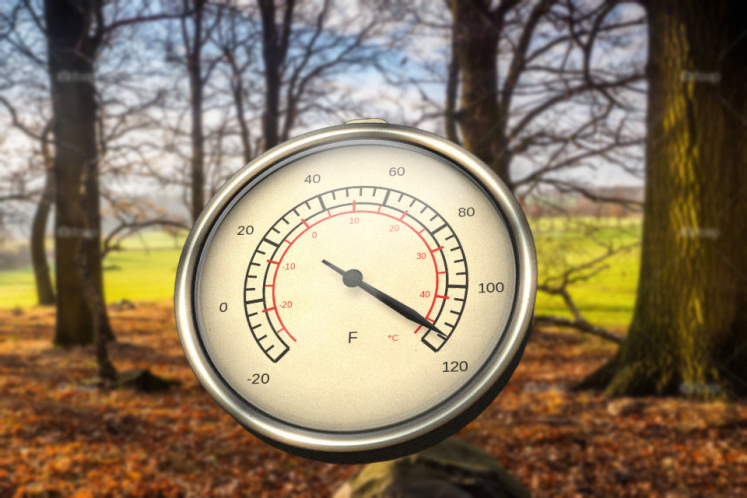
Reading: 116,°F
